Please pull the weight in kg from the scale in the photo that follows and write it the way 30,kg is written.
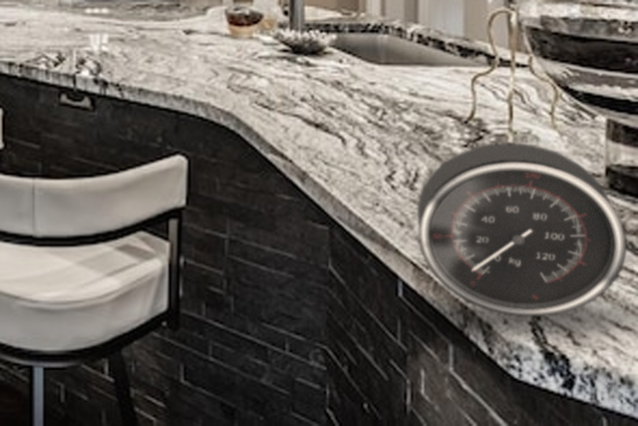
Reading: 5,kg
